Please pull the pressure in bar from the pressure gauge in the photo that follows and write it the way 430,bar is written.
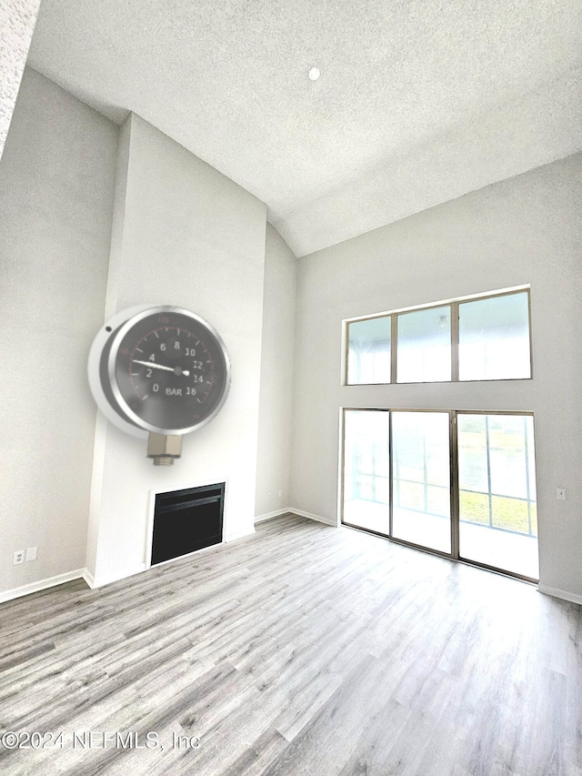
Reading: 3,bar
